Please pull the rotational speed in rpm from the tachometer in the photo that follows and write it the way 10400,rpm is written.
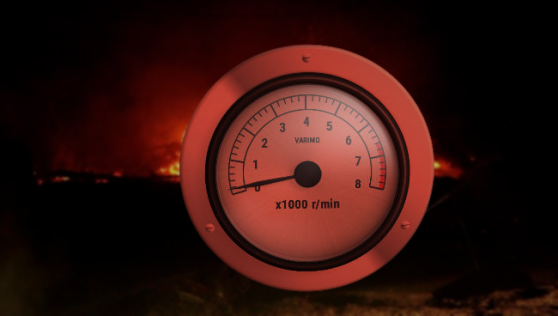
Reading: 200,rpm
